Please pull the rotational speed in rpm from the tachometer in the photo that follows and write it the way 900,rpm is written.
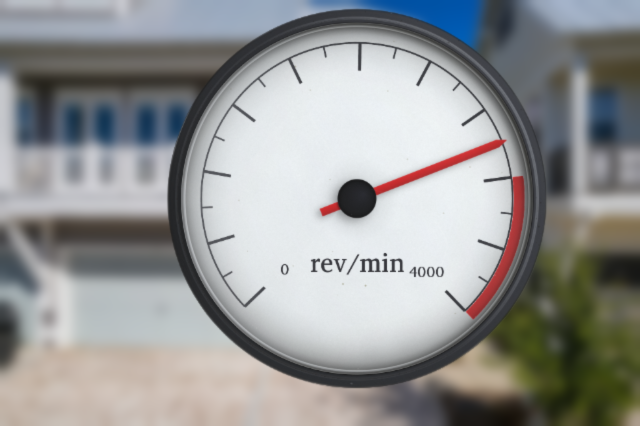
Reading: 3000,rpm
